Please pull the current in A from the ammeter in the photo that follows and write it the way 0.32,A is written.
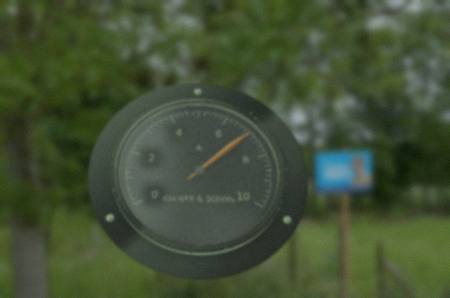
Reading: 7,A
